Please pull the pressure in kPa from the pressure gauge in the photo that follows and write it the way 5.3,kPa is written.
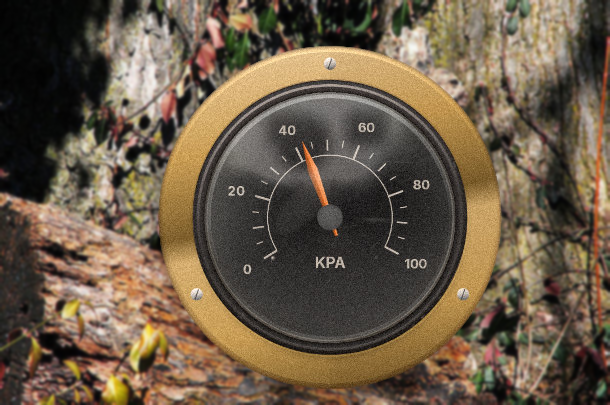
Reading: 42.5,kPa
